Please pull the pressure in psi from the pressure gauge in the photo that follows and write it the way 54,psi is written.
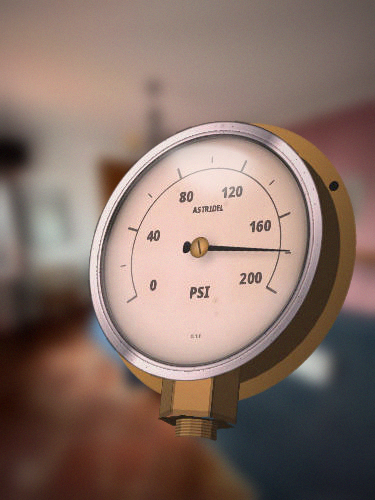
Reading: 180,psi
